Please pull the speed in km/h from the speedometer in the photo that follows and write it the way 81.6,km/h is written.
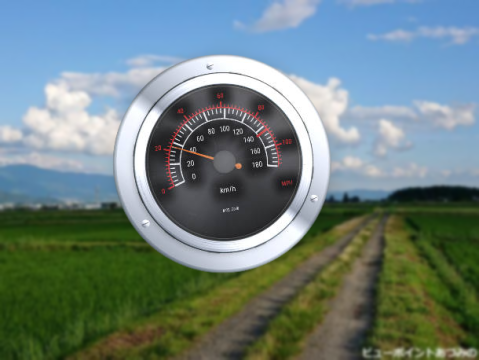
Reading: 36,km/h
